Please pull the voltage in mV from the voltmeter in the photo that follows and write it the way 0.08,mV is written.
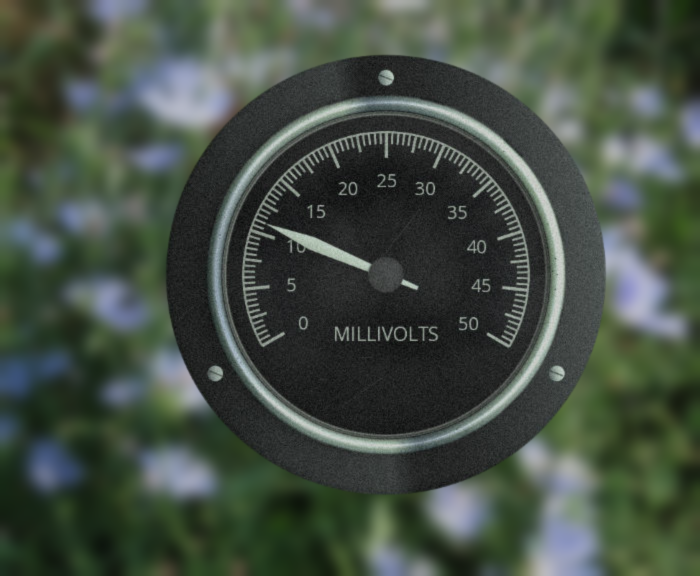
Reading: 11,mV
